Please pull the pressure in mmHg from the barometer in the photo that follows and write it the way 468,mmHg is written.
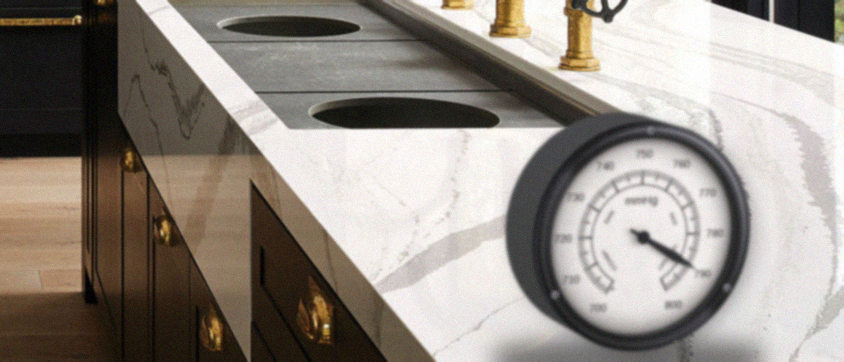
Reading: 790,mmHg
